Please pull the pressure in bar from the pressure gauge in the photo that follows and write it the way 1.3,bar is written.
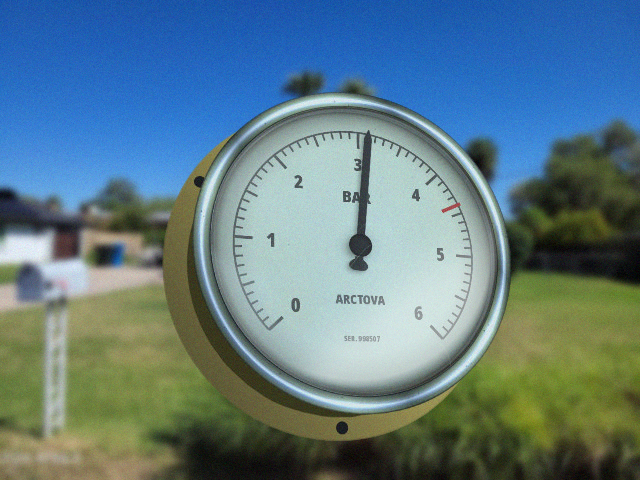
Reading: 3.1,bar
